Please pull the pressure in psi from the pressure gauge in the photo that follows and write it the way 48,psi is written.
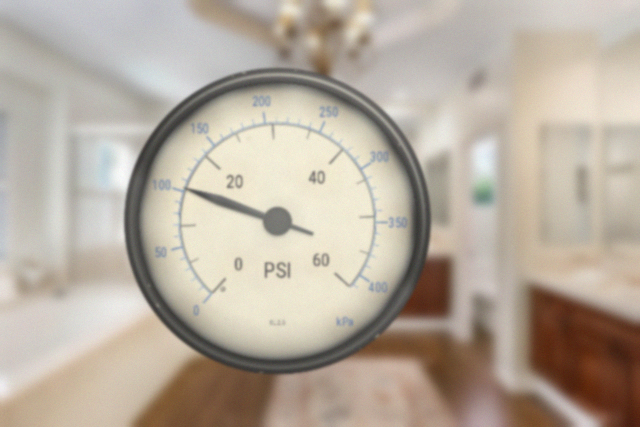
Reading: 15,psi
